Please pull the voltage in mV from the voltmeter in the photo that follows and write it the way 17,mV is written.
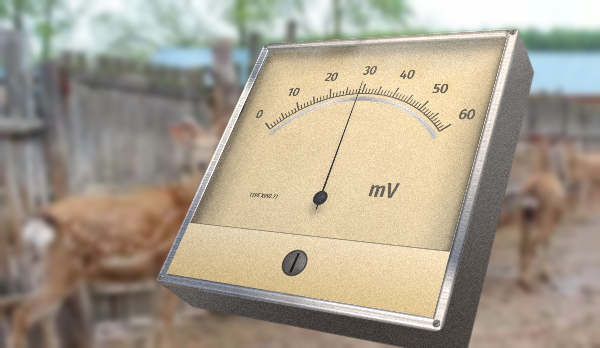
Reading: 30,mV
